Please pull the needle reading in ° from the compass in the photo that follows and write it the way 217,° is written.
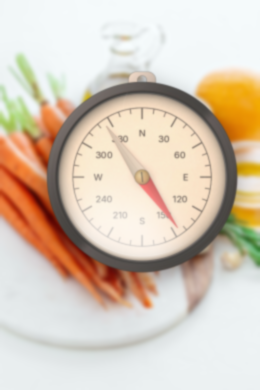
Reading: 145,°
